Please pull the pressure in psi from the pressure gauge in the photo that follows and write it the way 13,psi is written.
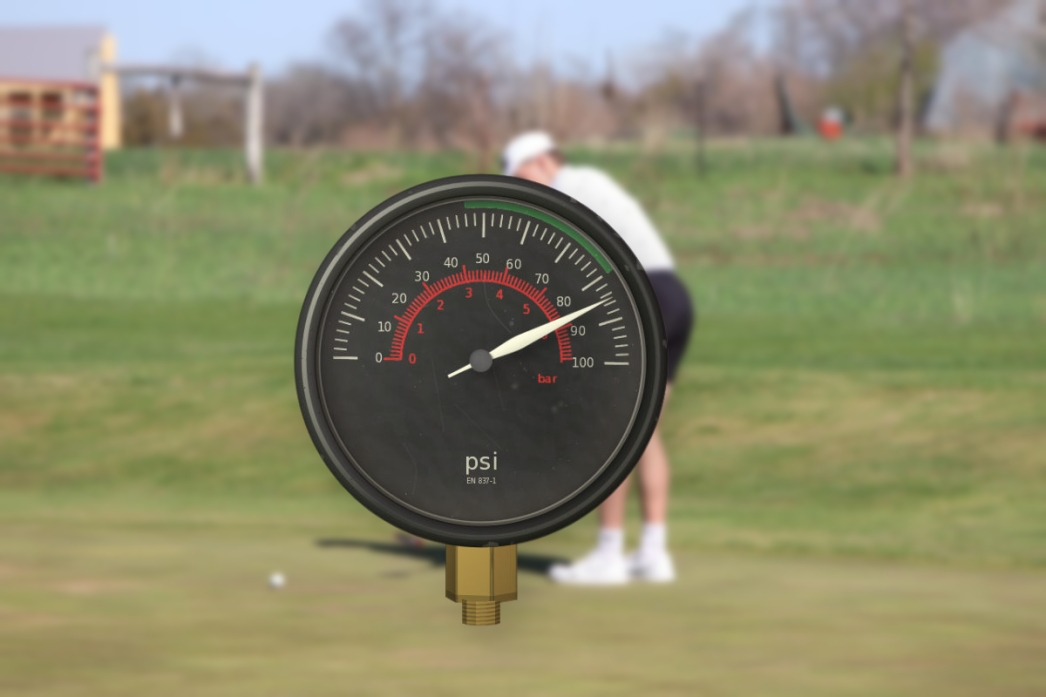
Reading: 85,psi
